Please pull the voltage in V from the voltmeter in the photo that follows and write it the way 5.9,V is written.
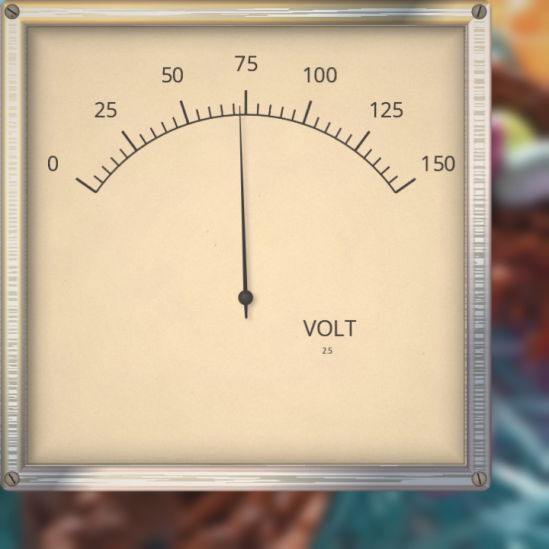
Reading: 72.5,V
